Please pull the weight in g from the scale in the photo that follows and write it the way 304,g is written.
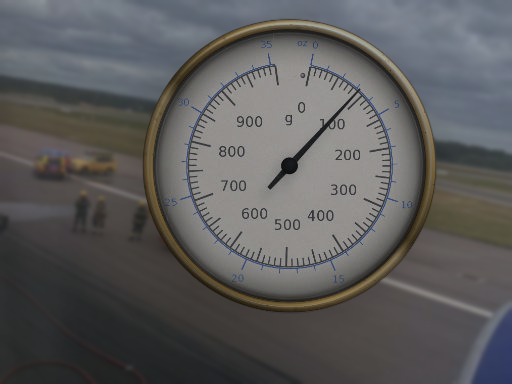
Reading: 90,g
